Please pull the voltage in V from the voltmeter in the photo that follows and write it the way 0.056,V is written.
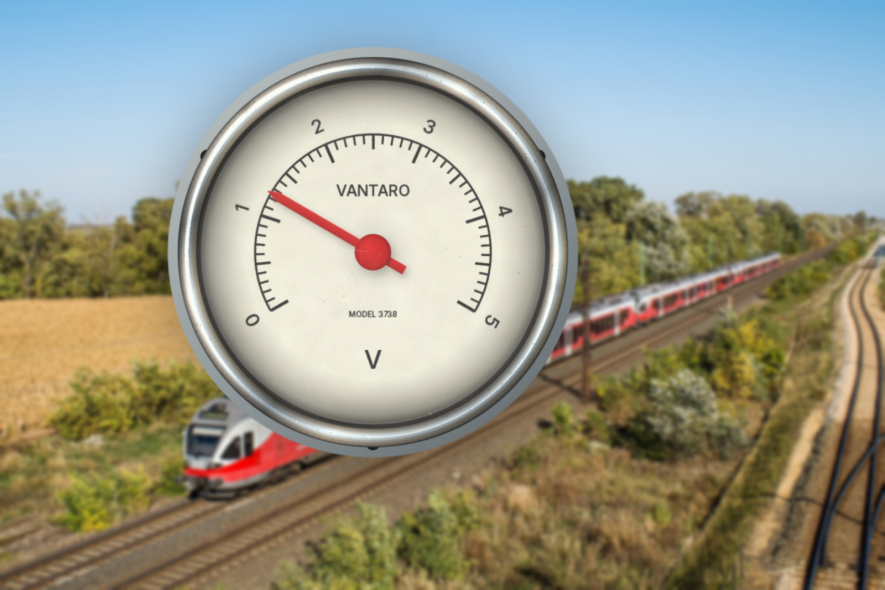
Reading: 1.25,V
